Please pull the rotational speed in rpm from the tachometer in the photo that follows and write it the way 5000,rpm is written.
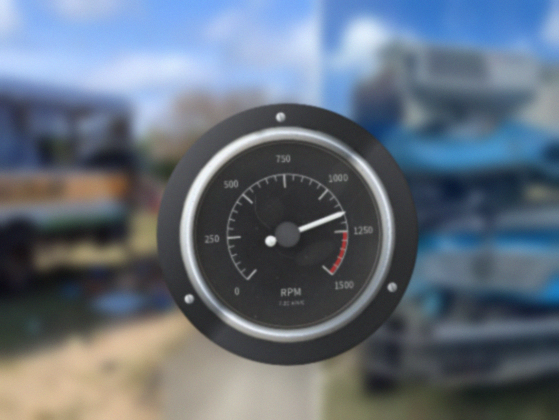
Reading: 1150,rpm
